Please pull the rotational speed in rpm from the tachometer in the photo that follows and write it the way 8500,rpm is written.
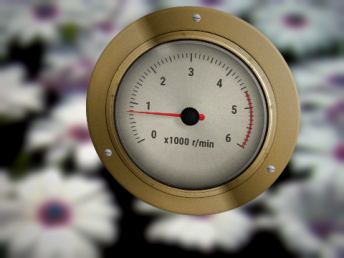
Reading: 800,rpm
